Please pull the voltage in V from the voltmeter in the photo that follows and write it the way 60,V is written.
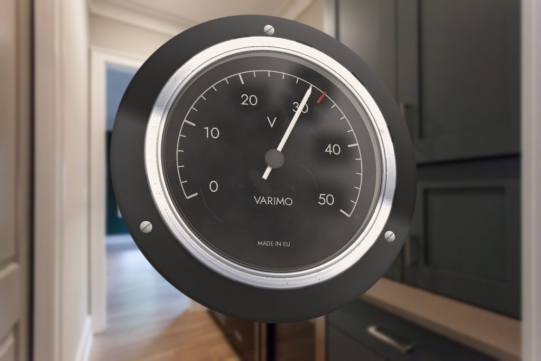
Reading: 30,V
